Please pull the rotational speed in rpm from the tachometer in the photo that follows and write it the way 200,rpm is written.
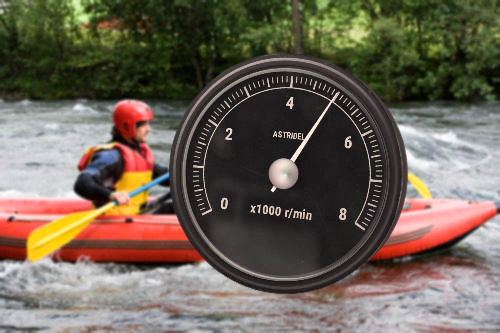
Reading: 5000,rpm
